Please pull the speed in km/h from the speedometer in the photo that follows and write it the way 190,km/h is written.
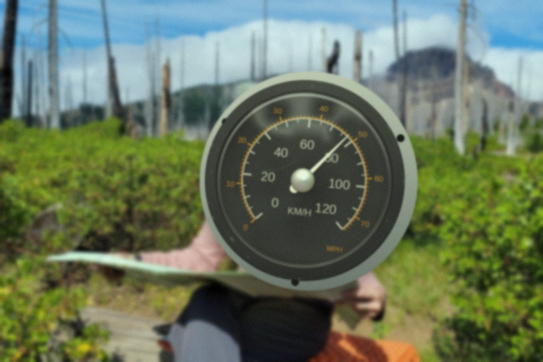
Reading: 77.5,km/h
